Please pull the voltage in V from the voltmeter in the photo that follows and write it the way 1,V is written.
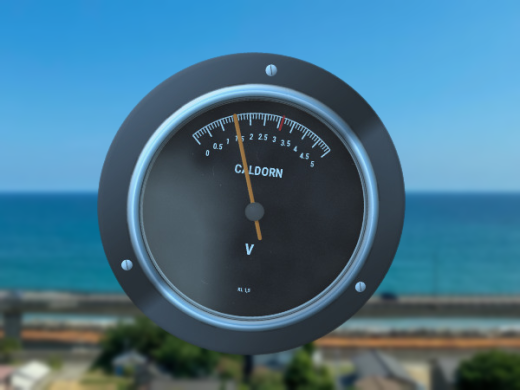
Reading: 1.5,V
